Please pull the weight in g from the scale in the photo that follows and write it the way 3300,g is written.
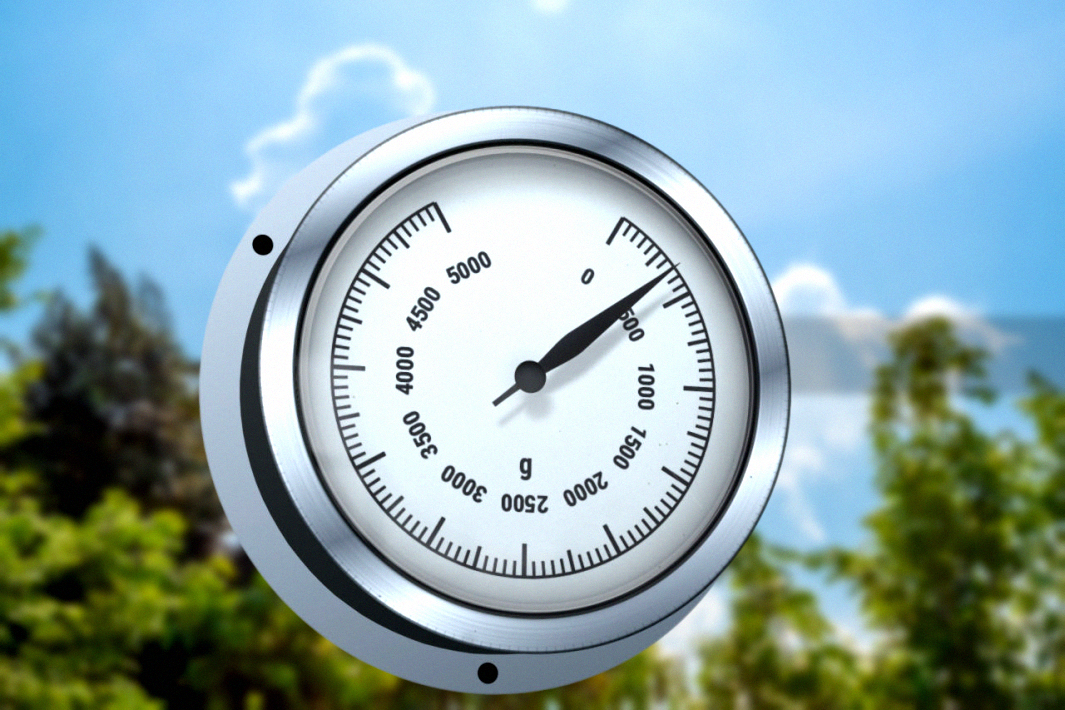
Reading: 350,g
